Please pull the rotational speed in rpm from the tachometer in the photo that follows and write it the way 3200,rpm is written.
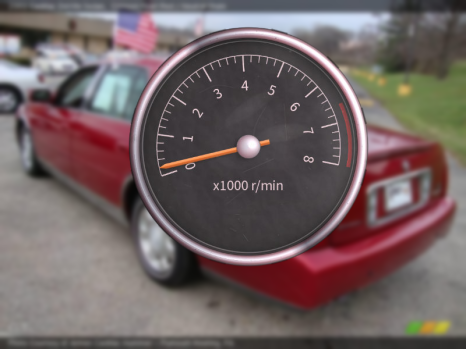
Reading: 200,rpm
